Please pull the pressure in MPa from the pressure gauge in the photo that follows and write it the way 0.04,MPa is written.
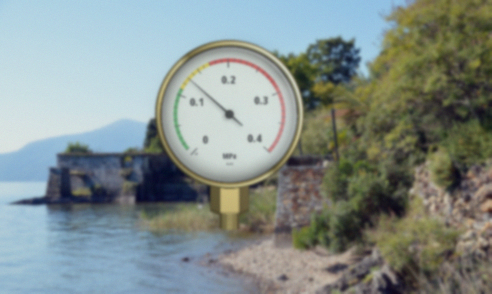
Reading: 0.13,MPa
